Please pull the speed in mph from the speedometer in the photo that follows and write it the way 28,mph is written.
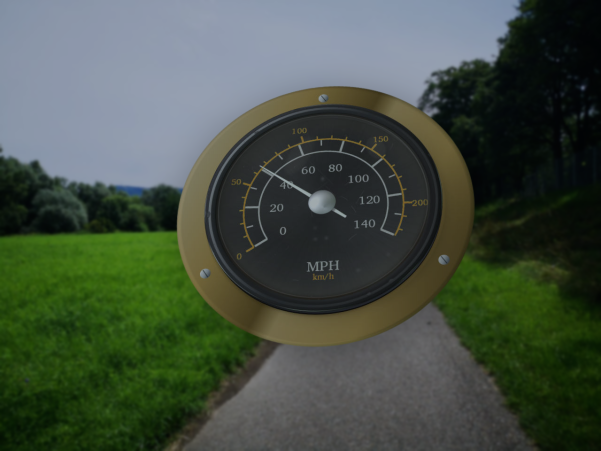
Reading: 40,mph
